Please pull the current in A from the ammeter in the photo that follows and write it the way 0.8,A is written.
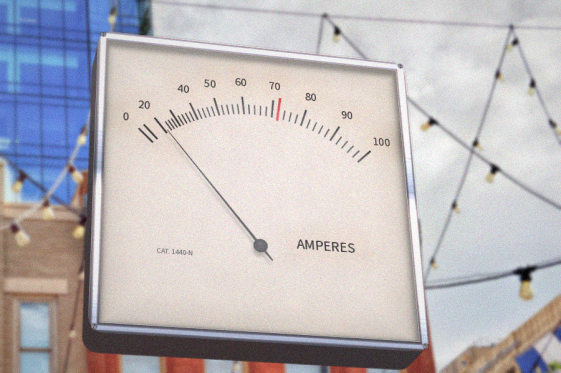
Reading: 20,A
